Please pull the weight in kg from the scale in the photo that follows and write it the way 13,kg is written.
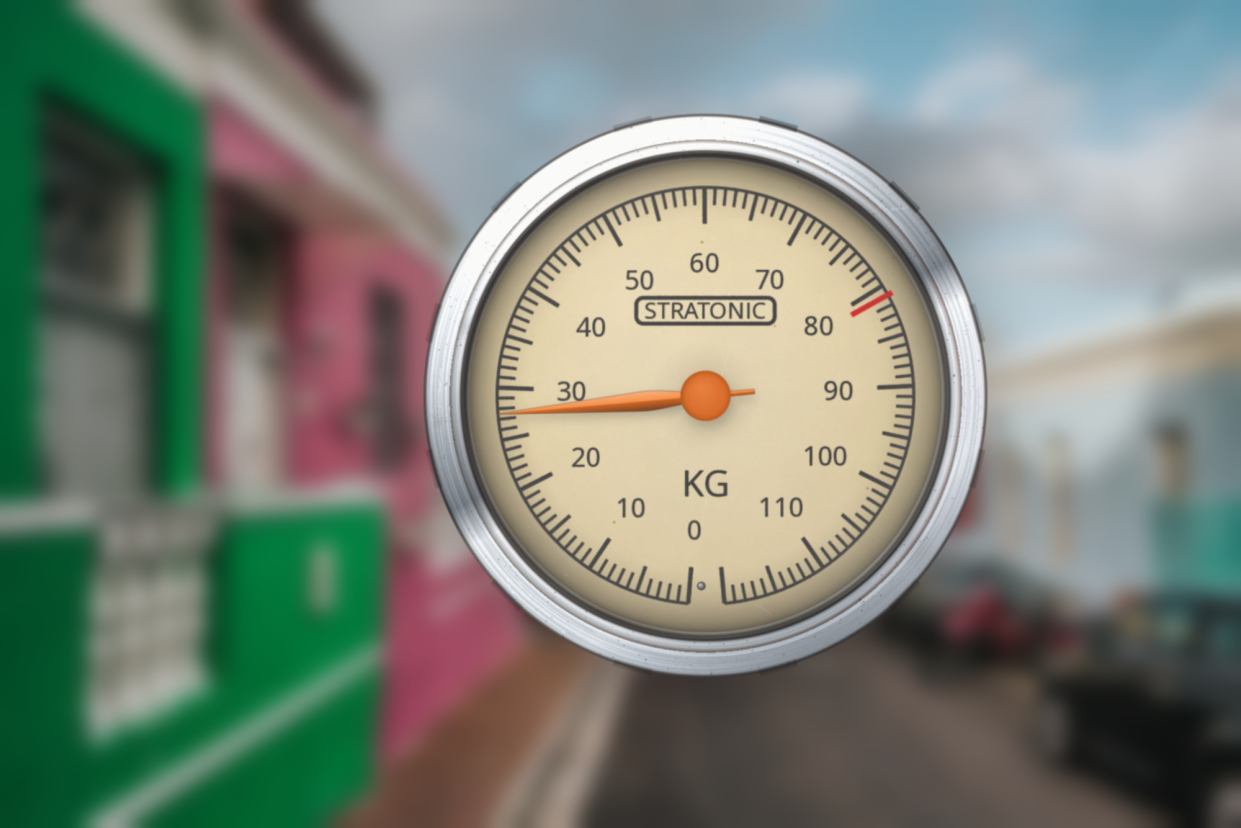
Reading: 27.5,kg
